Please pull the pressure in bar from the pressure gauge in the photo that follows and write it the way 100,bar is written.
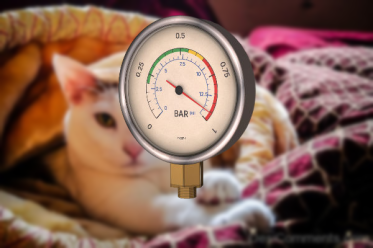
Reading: 0.95,bar
